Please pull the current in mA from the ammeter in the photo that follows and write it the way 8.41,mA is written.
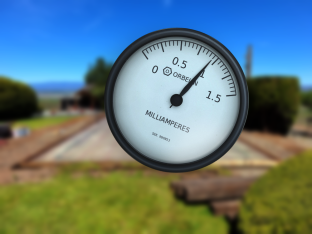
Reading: 0.95,mA
